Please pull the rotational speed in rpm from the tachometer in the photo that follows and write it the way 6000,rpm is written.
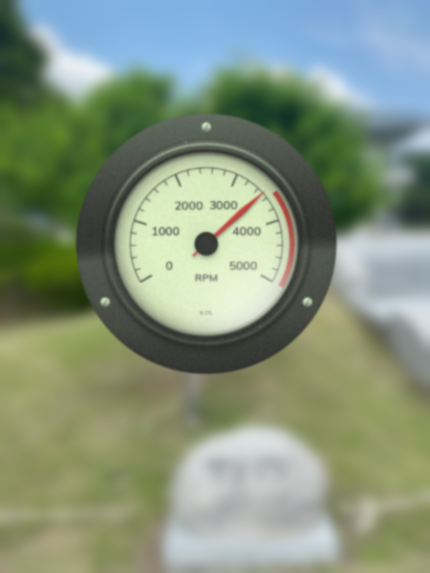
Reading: 3500,rpm
